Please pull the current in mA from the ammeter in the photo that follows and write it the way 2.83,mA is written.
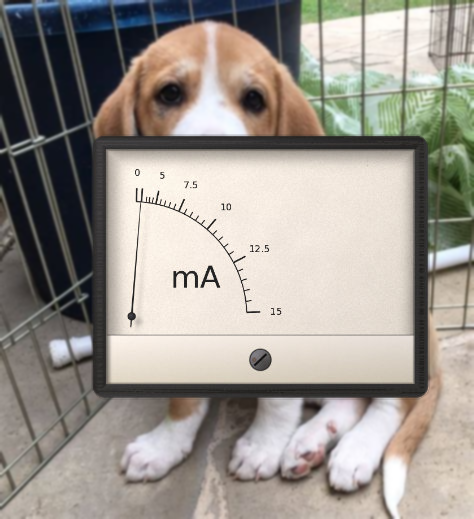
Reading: 2.5,mA
